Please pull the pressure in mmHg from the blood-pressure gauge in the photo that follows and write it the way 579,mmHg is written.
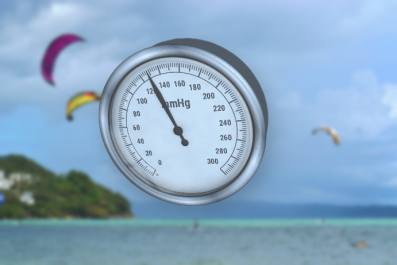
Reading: 130,mmHg
